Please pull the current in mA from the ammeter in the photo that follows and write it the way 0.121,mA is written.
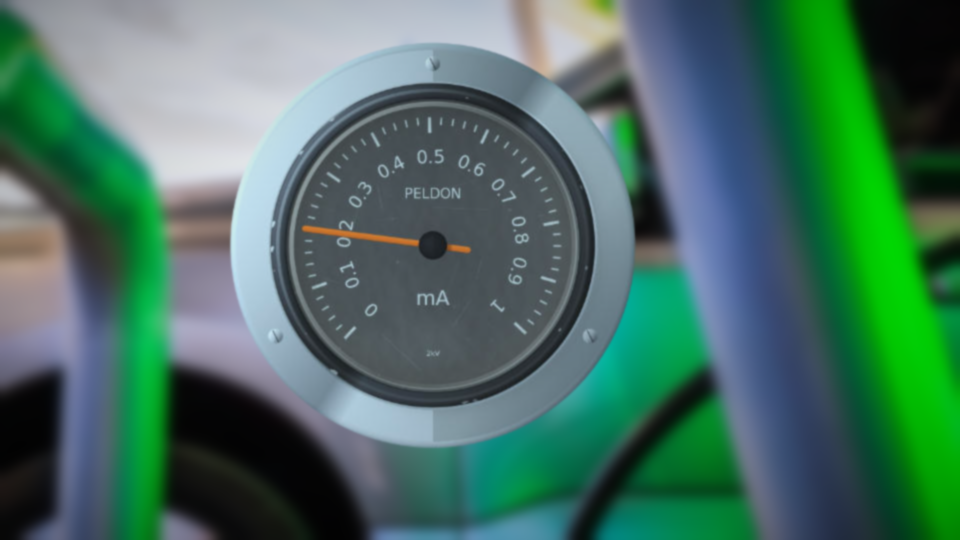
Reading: 0.2,mA
